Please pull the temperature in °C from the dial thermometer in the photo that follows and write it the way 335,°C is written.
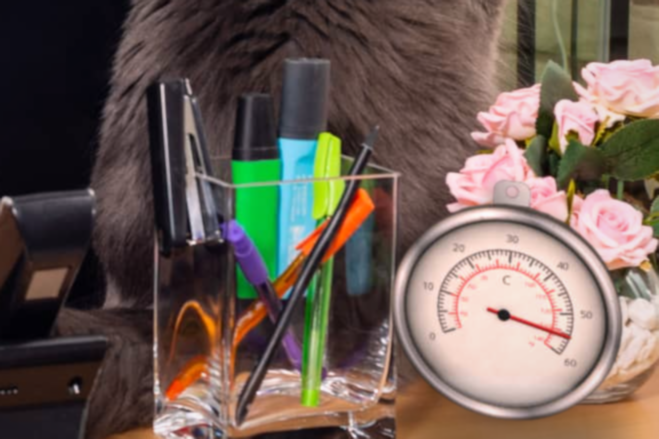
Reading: 55,°C
